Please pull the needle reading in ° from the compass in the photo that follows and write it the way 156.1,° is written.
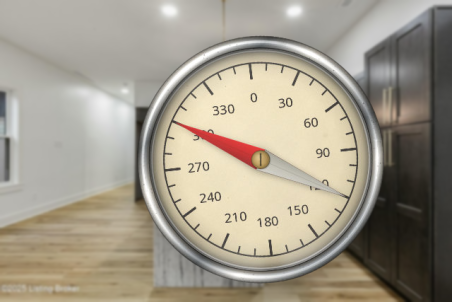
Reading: 300,°
